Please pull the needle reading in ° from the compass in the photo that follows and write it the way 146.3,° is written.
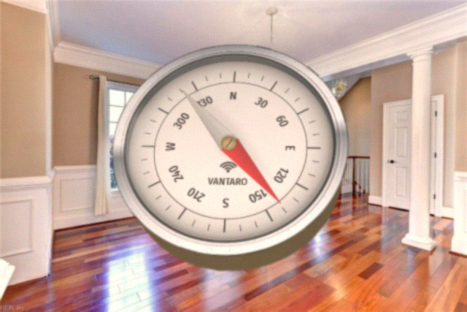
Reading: 140,°
